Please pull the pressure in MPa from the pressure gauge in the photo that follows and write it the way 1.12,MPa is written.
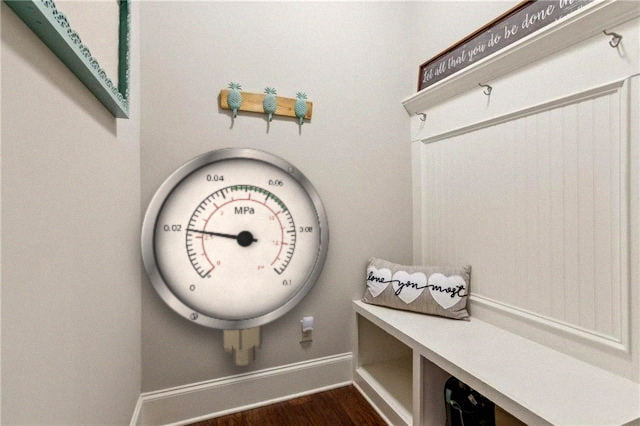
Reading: 0.02,MPa
